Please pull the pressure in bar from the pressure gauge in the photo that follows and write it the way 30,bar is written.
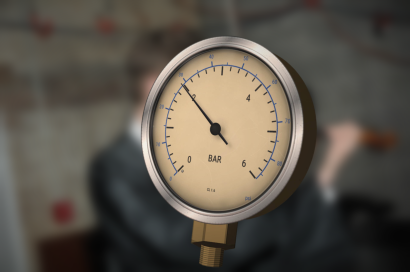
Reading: 2,bar
